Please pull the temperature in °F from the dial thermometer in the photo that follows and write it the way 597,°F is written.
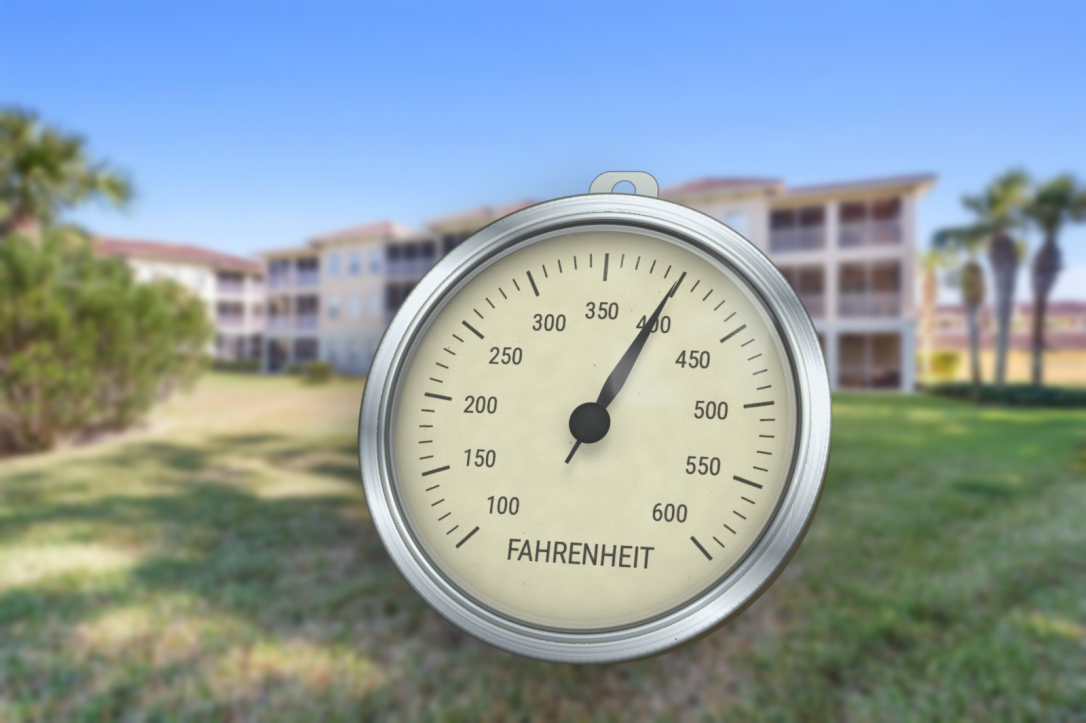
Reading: 400,°F
